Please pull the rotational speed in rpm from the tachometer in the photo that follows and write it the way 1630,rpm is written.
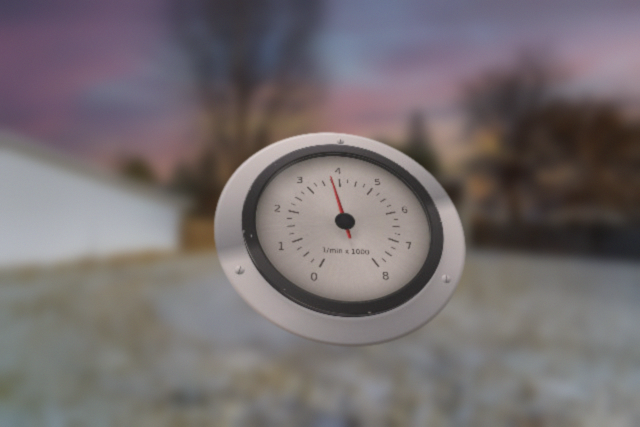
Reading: 3750,rpm
